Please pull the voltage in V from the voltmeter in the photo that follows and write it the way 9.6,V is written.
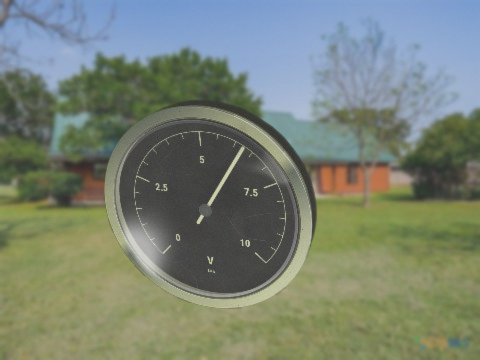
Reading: 6.25,V
